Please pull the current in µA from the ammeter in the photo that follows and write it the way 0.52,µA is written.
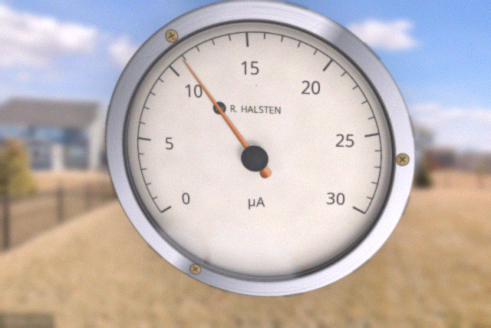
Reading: 11,µA
